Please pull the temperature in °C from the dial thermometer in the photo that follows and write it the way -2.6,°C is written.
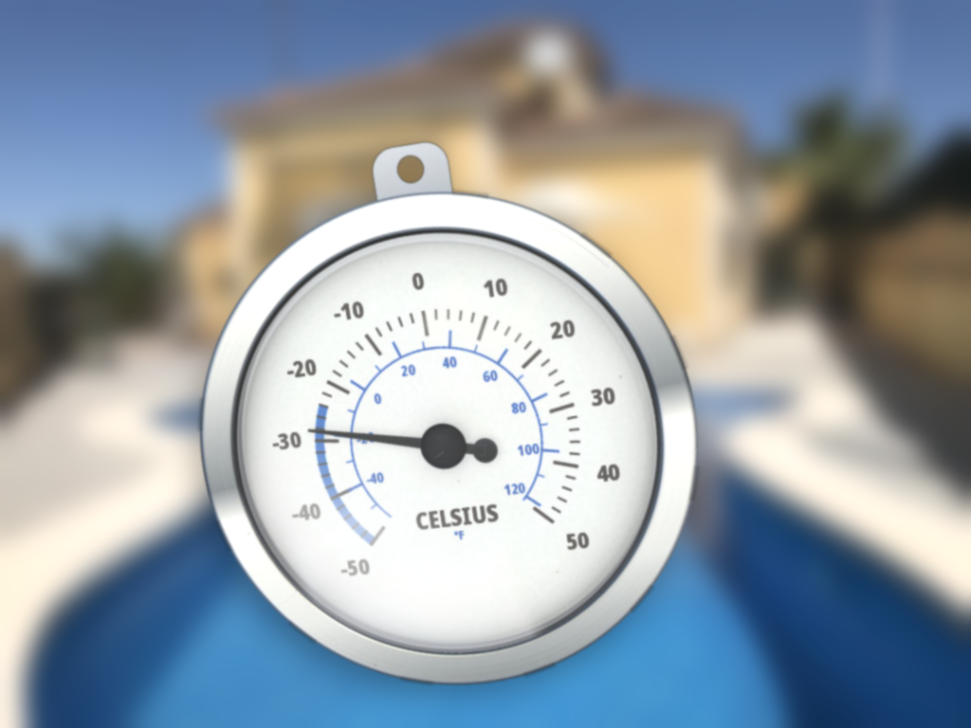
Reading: -28,°C
